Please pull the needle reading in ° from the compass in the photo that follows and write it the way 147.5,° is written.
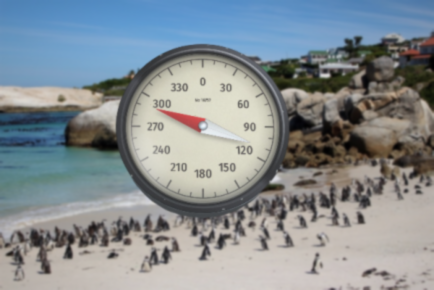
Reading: 290,°
